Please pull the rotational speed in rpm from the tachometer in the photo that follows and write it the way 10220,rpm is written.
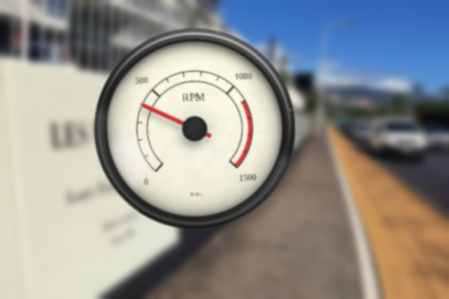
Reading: 400,rpm
